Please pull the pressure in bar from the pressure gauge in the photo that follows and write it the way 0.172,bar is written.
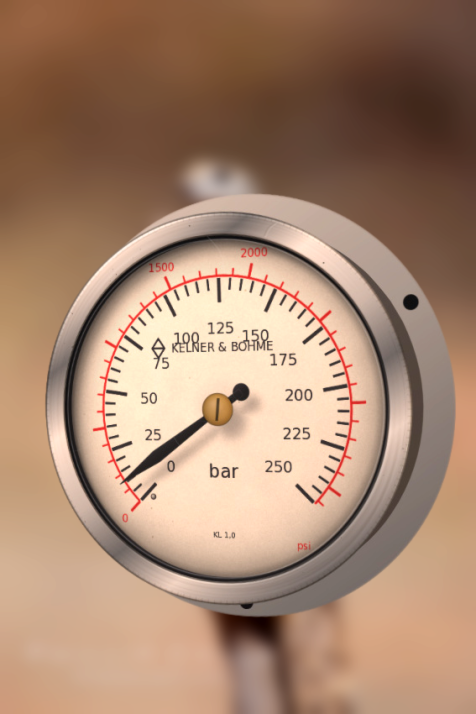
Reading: 10,bar
